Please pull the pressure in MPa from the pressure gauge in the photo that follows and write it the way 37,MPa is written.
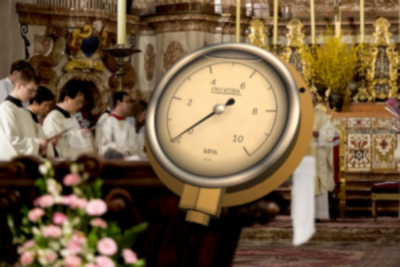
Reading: 0,MPa
